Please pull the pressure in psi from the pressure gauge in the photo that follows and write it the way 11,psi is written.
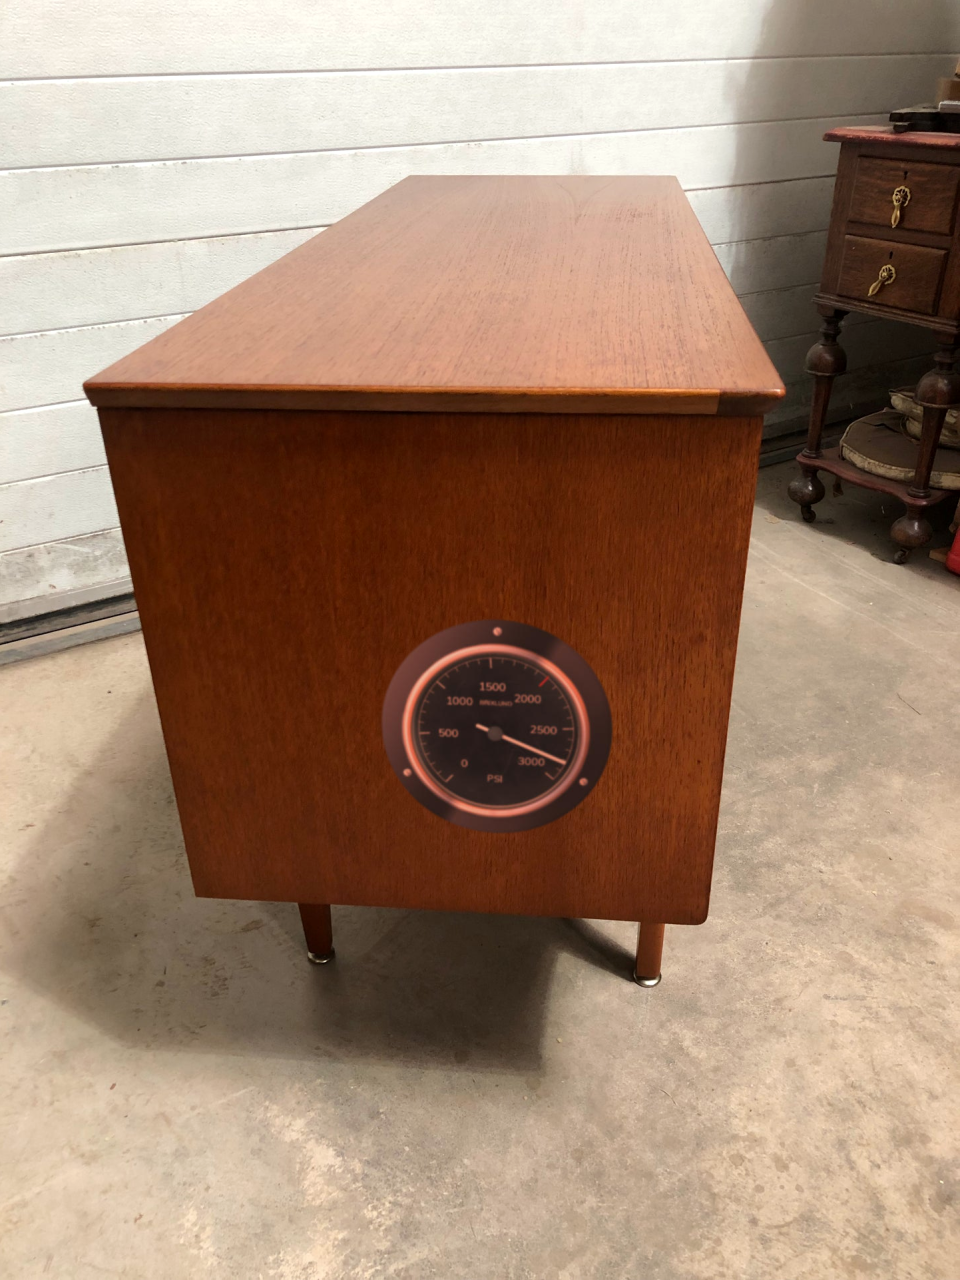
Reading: 2800,psi
